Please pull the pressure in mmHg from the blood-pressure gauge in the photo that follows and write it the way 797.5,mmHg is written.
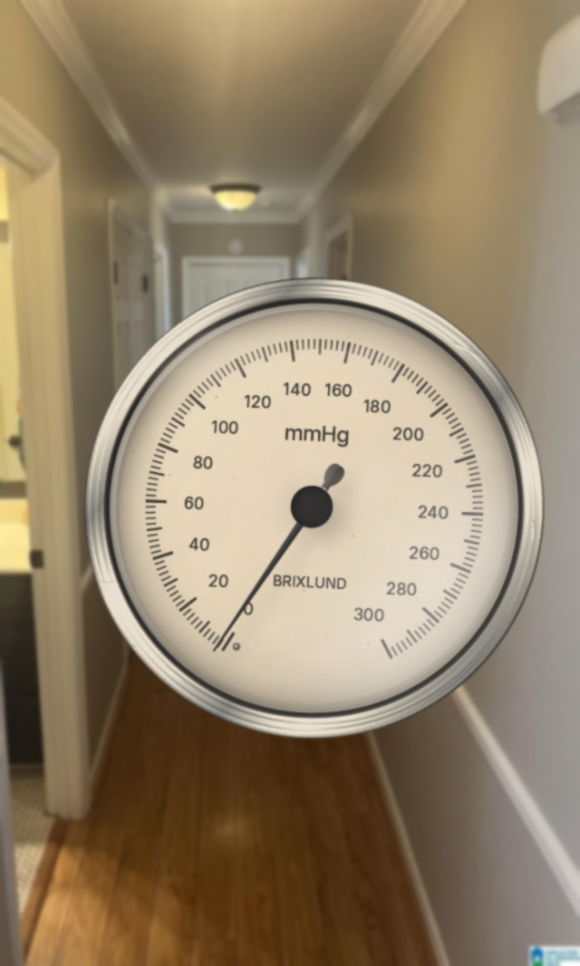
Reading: 2,mmHg
